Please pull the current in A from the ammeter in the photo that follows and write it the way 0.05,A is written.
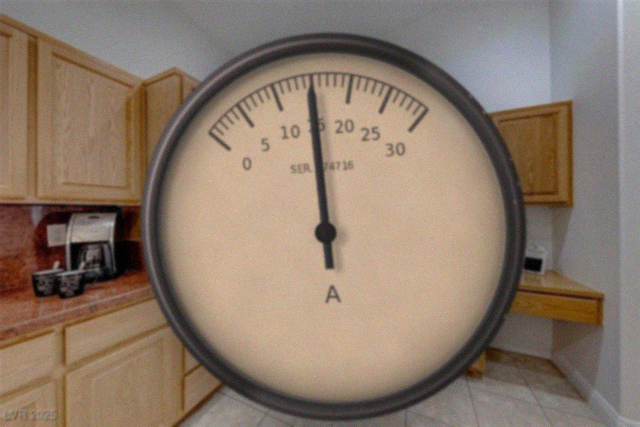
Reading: 15,A
